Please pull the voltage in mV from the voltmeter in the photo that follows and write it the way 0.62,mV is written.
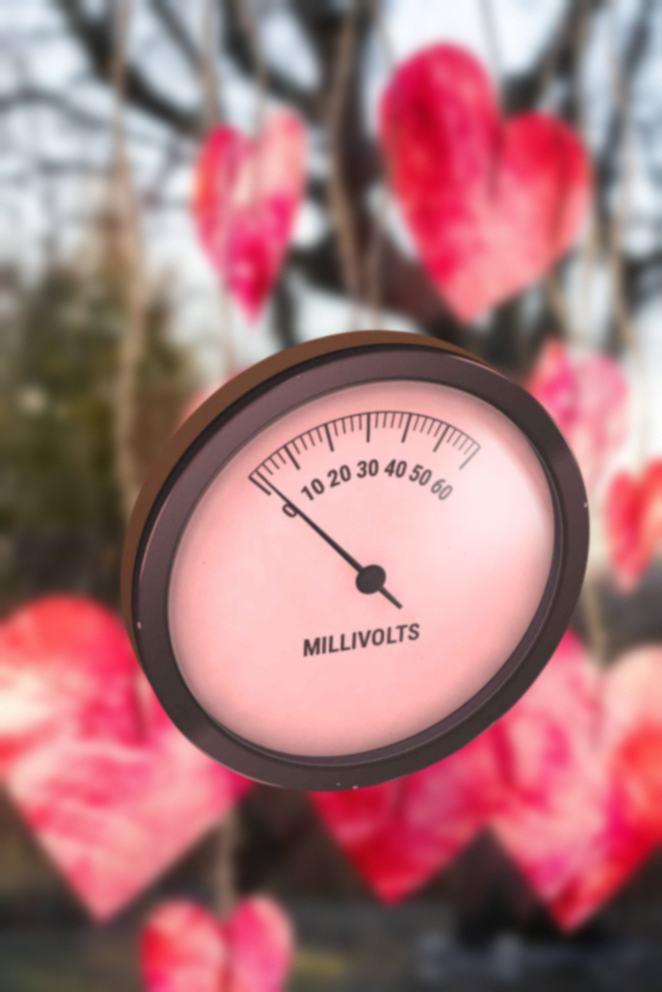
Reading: 2,mV
